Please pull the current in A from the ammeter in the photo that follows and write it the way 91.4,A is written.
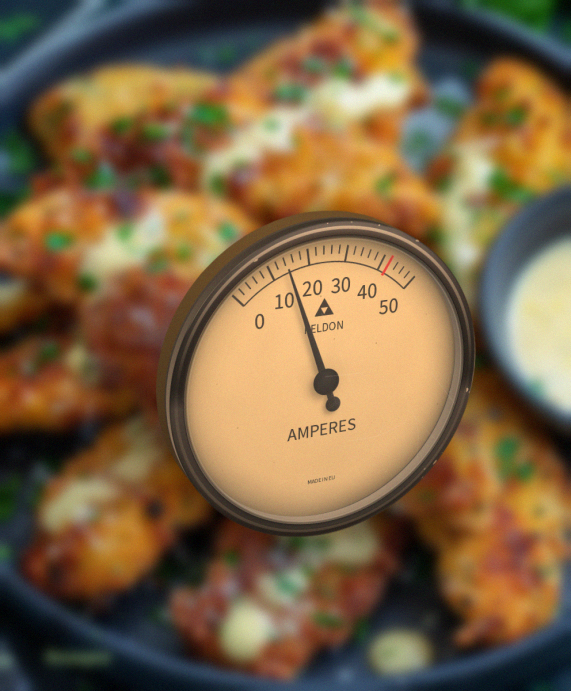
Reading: 14,A
